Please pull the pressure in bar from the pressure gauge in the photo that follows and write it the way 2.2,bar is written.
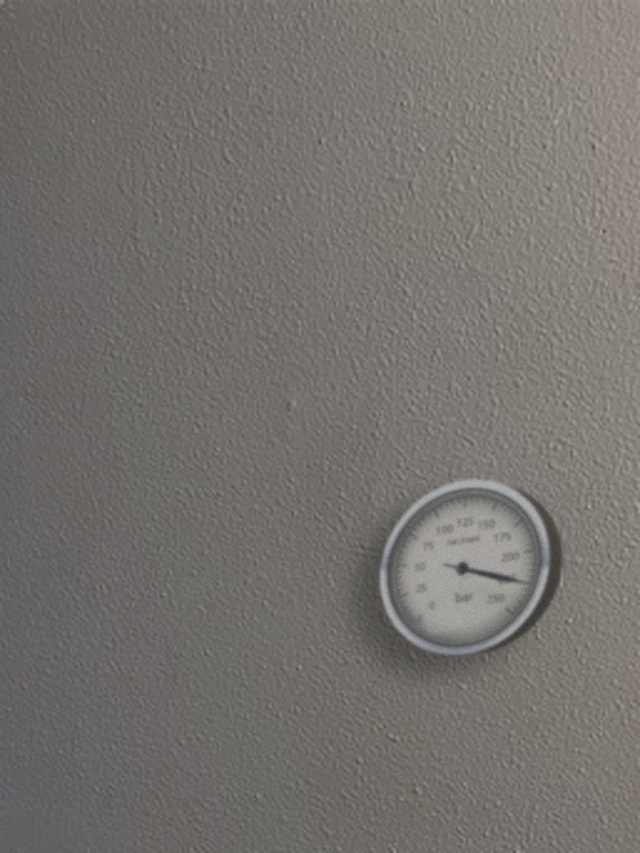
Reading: 225,bar
